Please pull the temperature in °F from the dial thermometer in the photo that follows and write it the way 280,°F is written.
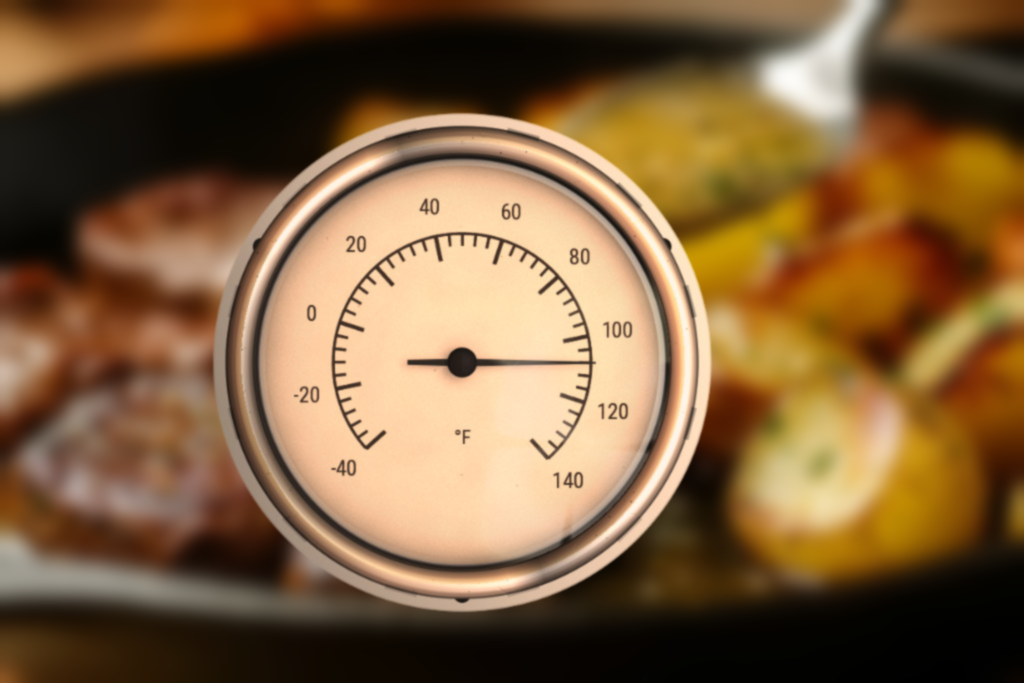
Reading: 108,°F
